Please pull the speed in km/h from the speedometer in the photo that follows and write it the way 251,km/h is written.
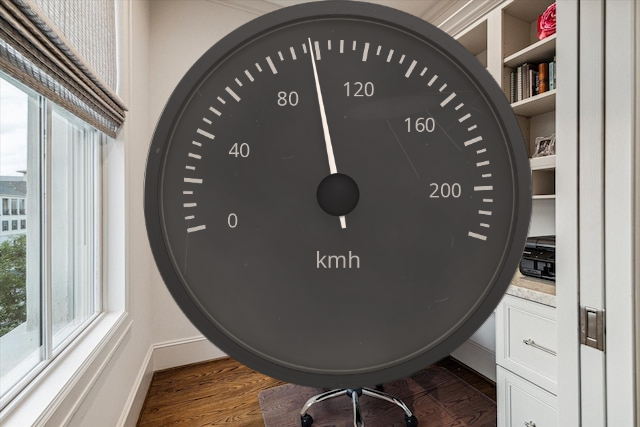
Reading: 97.5,km/h
